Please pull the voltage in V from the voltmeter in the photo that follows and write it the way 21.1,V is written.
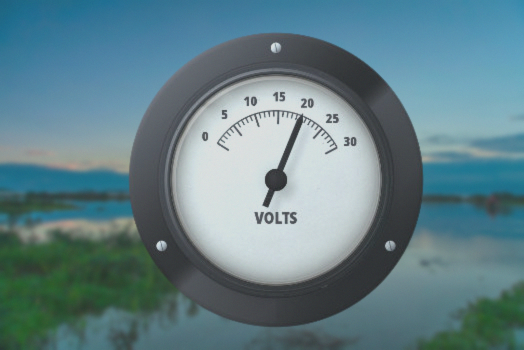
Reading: 20,V
